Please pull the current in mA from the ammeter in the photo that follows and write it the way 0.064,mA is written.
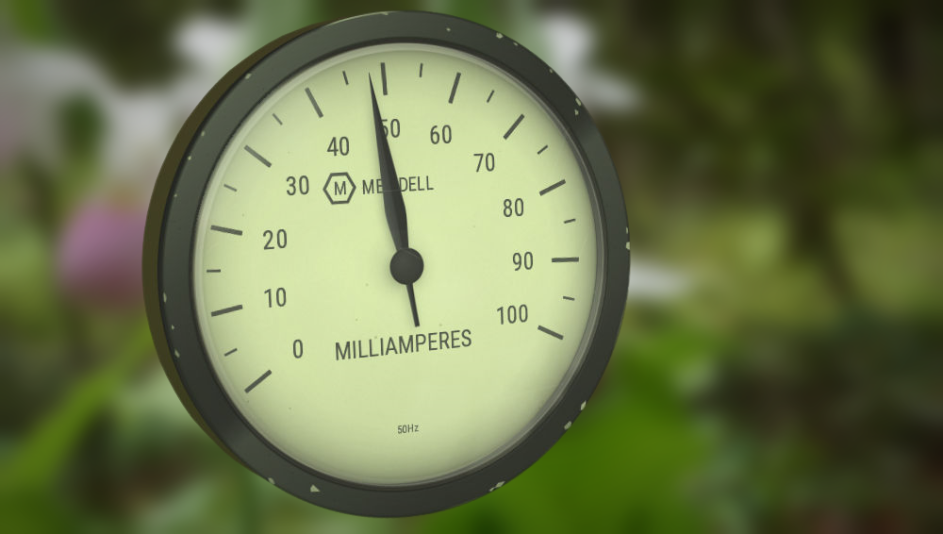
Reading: 47.5,mA
